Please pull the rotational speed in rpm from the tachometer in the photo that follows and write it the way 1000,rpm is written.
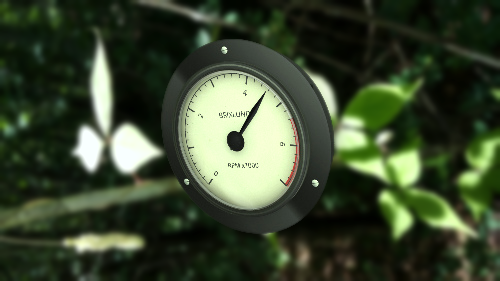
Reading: 4600,rpm
